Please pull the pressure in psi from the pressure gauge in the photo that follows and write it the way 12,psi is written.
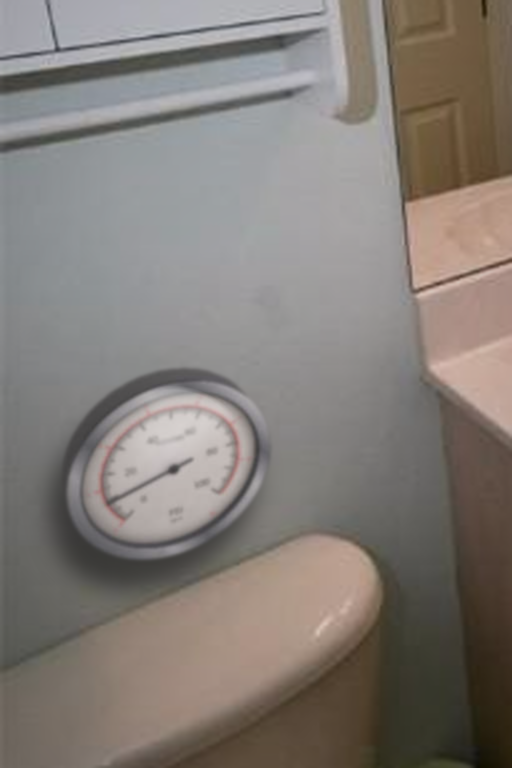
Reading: 10,psi
